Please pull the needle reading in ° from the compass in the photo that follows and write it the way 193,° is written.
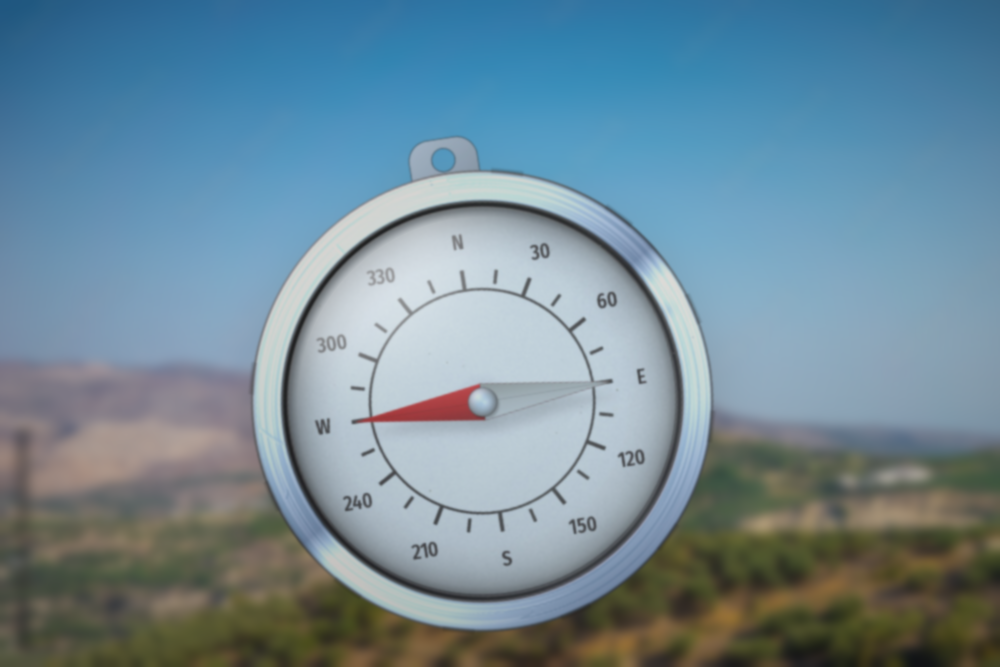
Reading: 270,°
